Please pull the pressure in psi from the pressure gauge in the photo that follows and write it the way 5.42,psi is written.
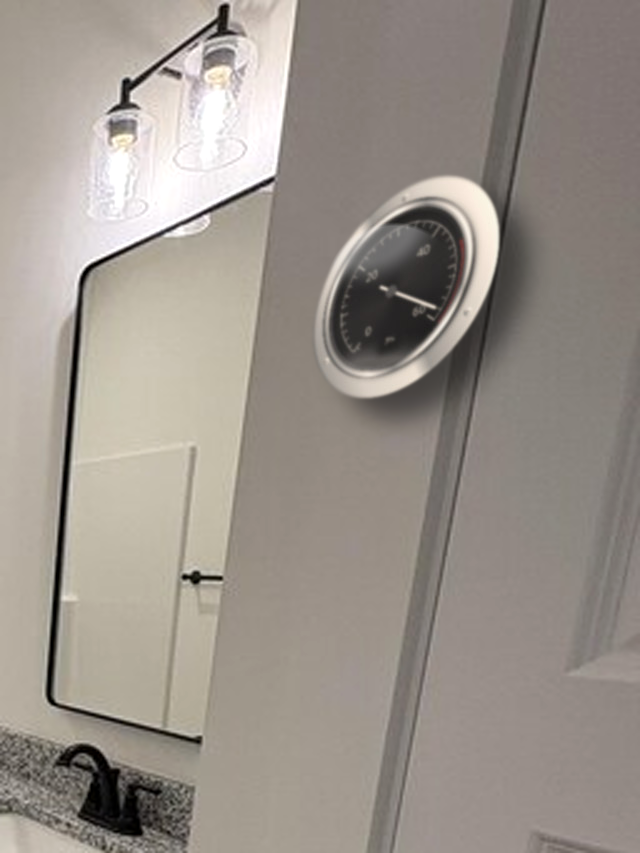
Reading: 58,psi
